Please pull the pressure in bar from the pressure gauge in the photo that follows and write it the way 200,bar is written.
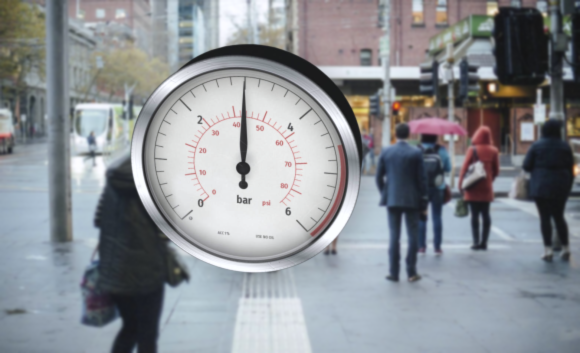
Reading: 3,bar
